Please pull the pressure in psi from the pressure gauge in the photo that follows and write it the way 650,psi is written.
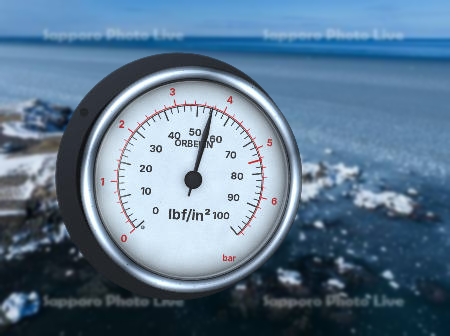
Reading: 54,psi
